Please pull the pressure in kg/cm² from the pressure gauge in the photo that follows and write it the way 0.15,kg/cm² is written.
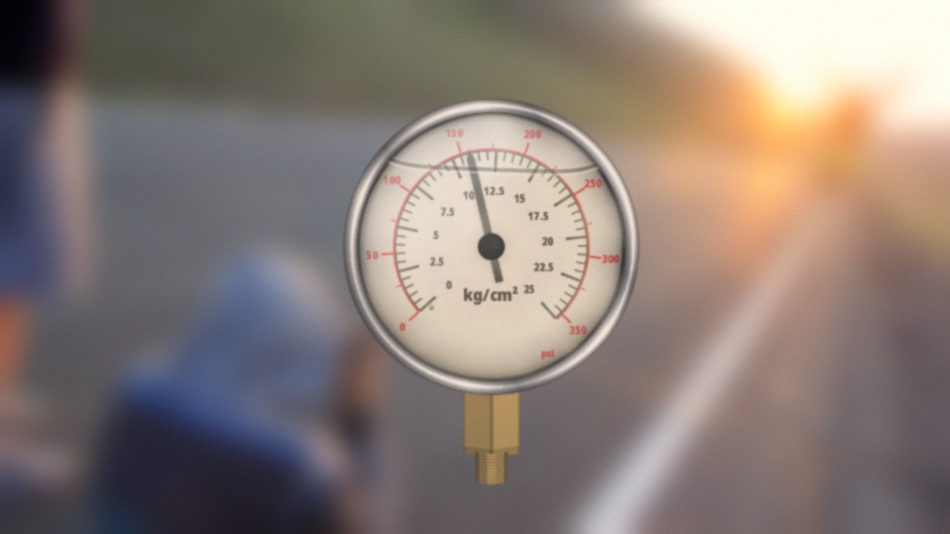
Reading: 11,kg/cm²
